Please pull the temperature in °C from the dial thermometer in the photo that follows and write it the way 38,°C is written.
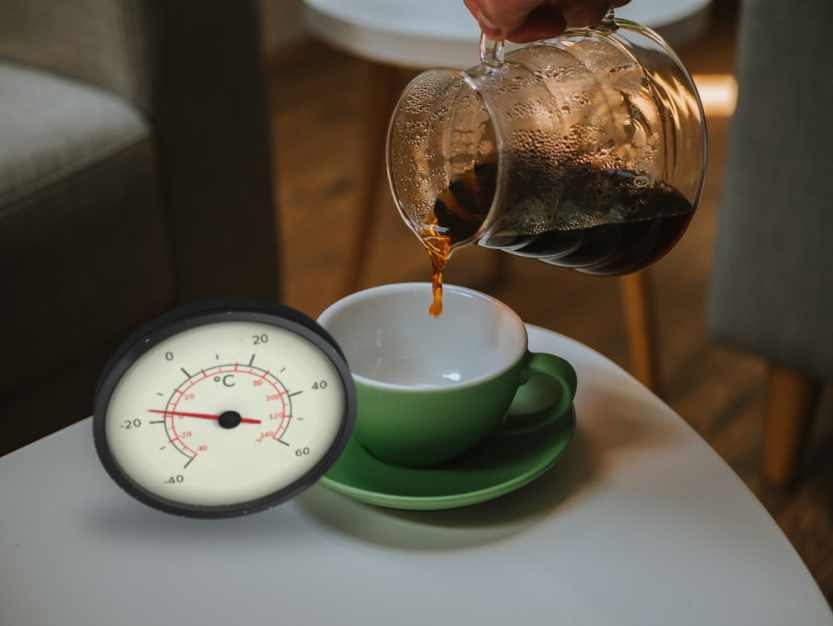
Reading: -15,°C
